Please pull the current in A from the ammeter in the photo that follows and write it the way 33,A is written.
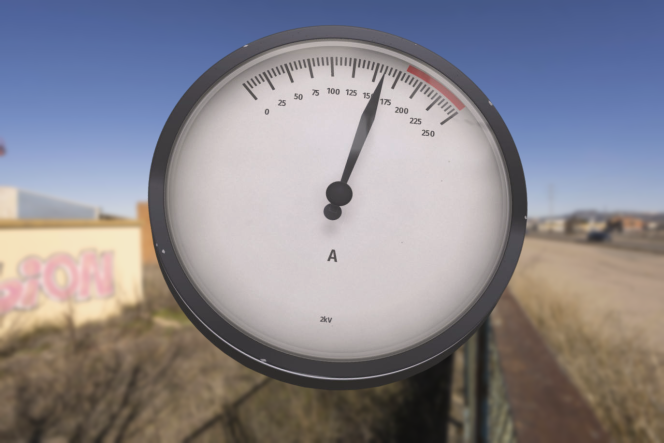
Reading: 160,A
